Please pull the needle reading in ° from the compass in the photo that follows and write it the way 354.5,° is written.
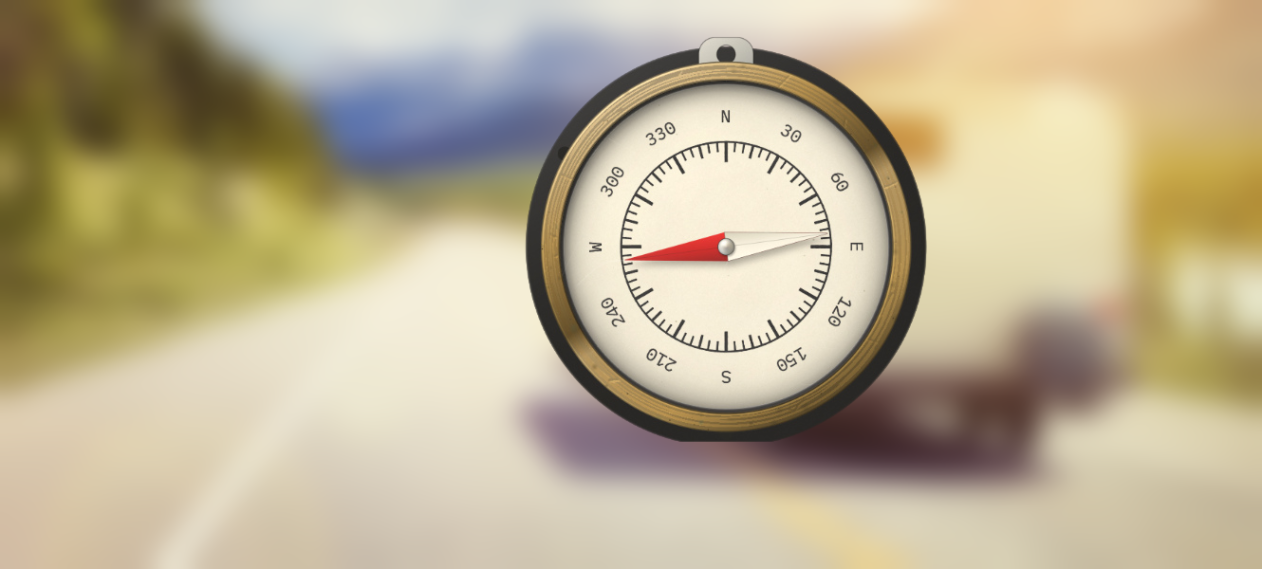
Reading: 262.5,°
